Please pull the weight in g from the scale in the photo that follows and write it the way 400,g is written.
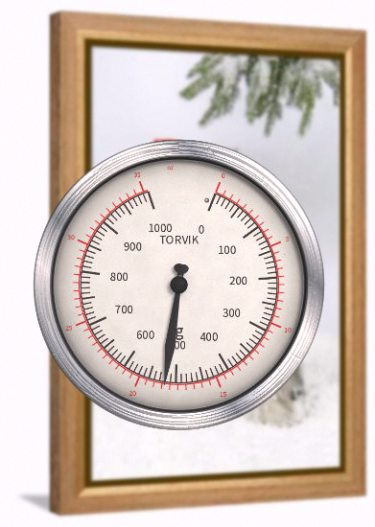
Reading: 520,g
